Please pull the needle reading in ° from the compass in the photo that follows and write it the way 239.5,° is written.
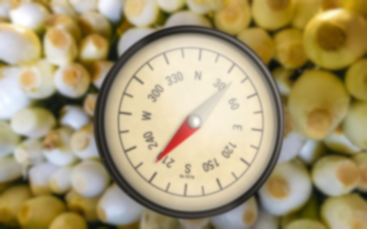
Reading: 217.5,°
